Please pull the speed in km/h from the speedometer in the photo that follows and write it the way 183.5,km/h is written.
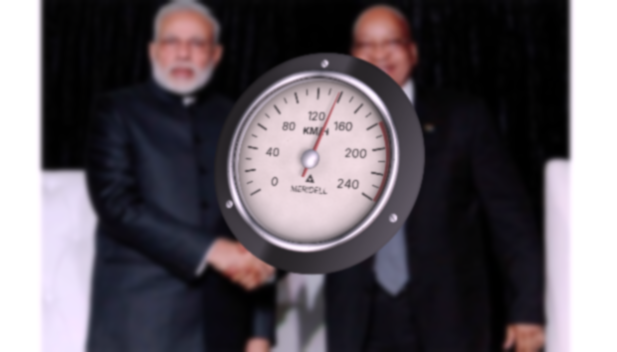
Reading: 140,km/h
